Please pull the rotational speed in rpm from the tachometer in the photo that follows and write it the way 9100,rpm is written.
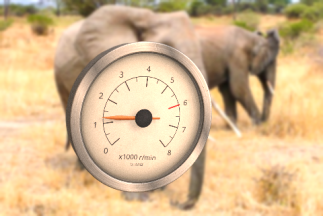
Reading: 1250,rpm
